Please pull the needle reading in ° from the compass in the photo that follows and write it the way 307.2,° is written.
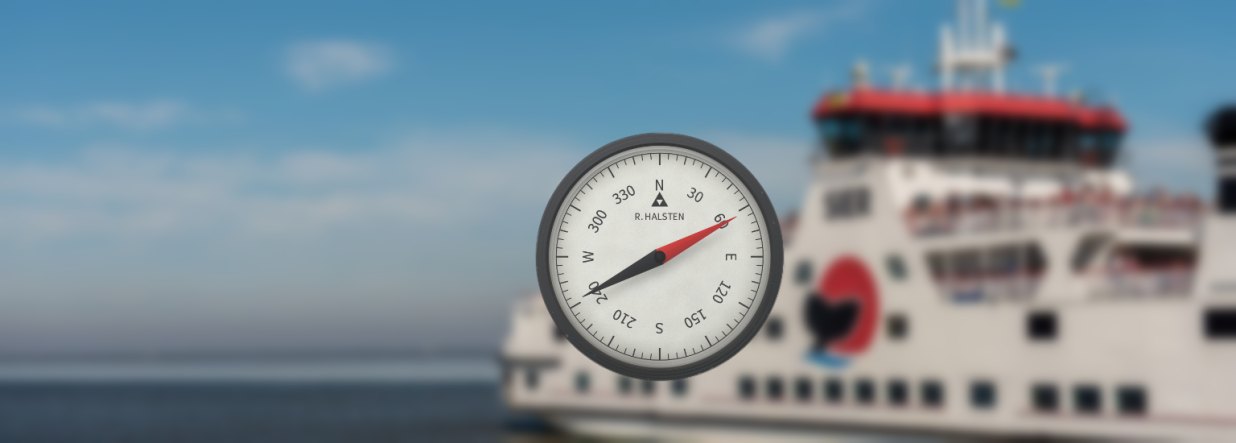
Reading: 62.5,°
